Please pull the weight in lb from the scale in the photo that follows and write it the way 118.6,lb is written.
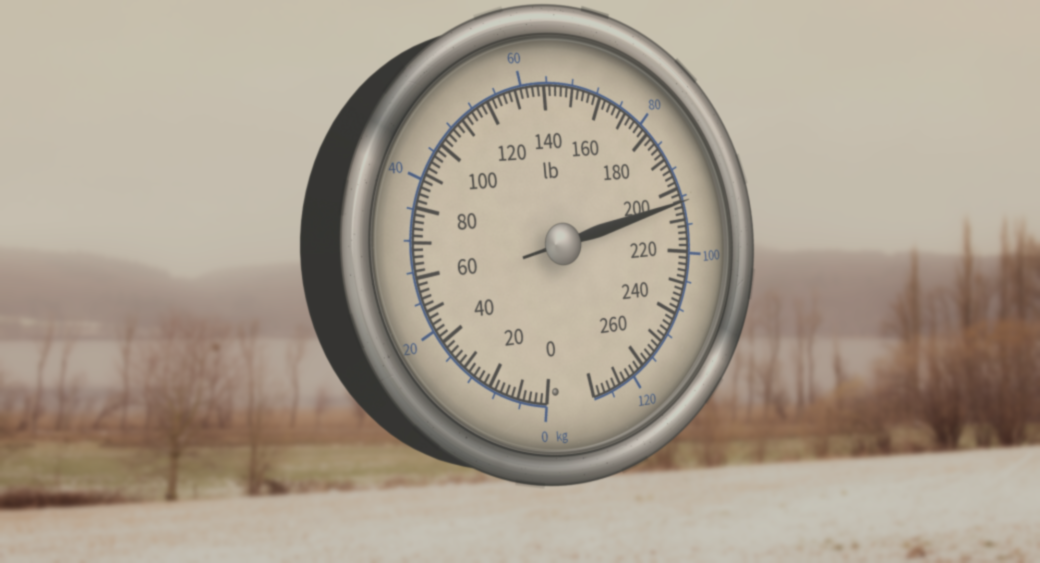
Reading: 204,lb
